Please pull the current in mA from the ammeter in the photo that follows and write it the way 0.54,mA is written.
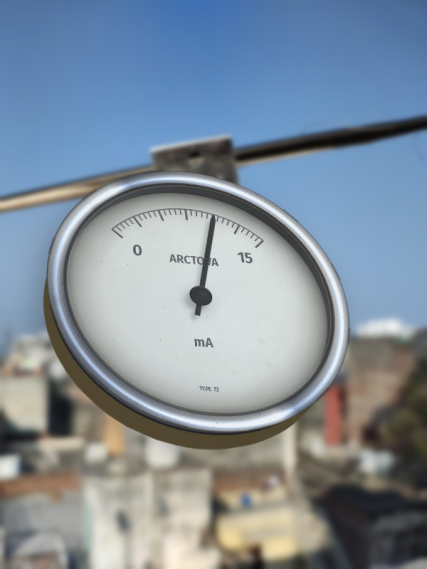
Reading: 10,mA
